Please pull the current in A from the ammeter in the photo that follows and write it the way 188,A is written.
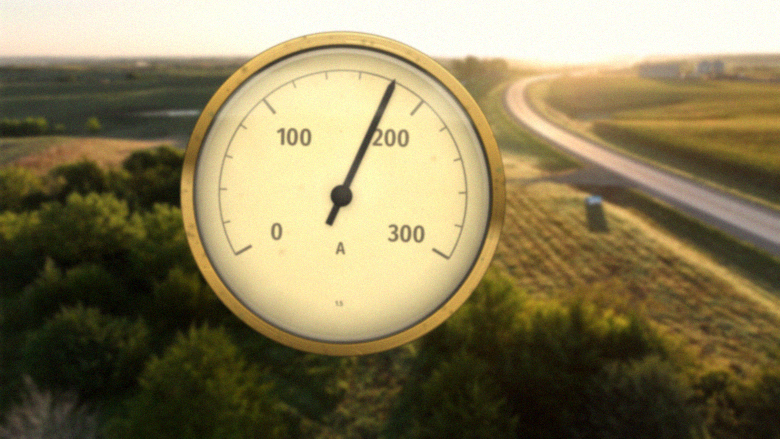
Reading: 180,A
